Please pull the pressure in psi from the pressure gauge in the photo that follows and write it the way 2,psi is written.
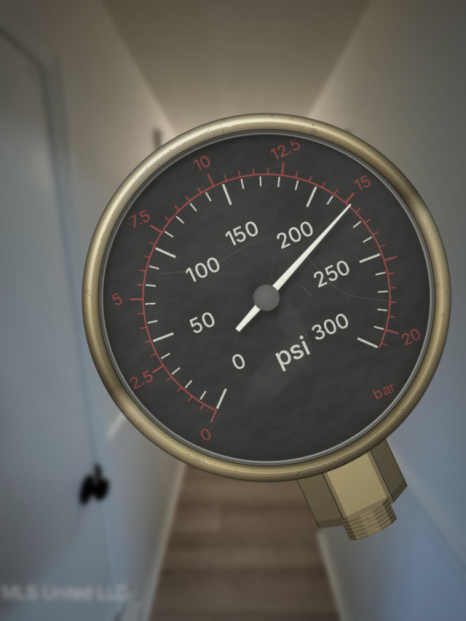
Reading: 220,psi
